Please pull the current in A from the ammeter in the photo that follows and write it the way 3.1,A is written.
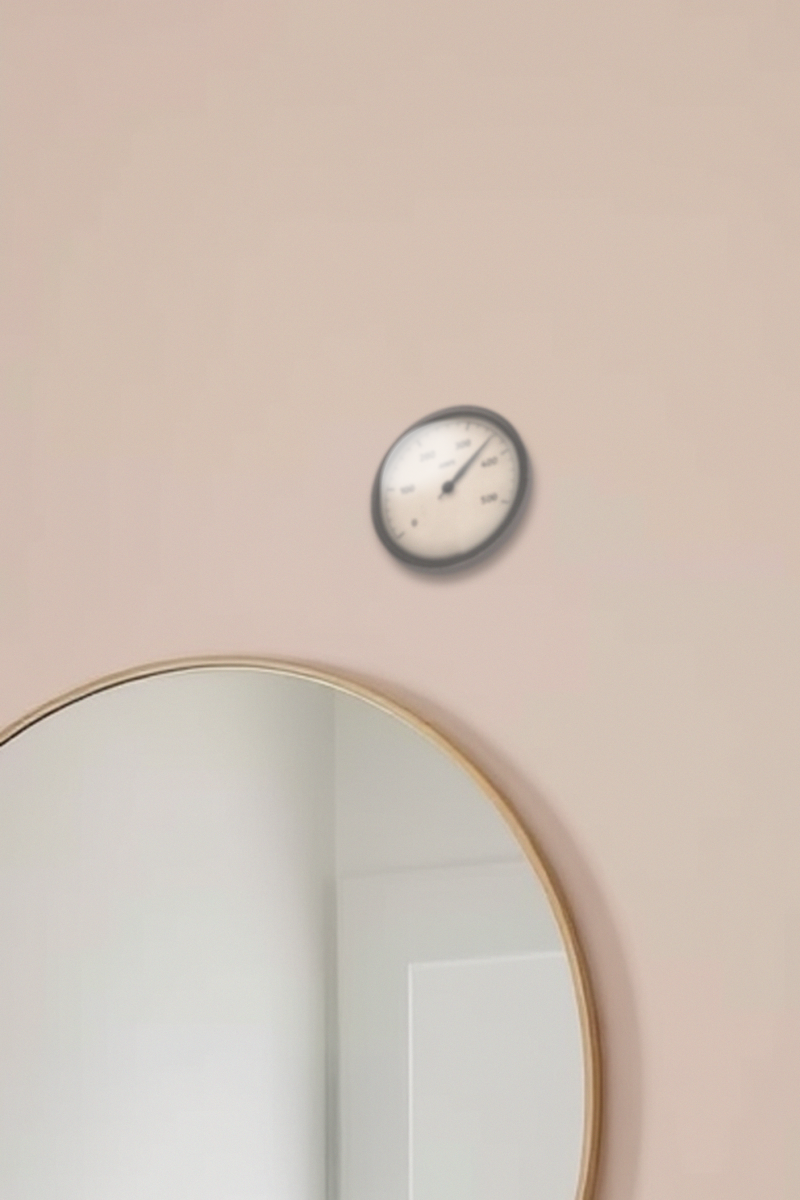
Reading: 360,A
